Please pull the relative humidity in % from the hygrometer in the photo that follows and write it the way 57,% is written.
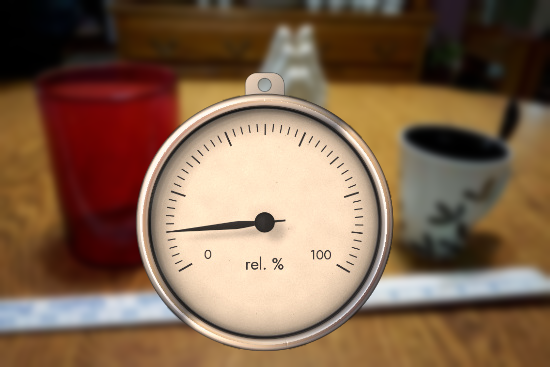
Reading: 10,%
